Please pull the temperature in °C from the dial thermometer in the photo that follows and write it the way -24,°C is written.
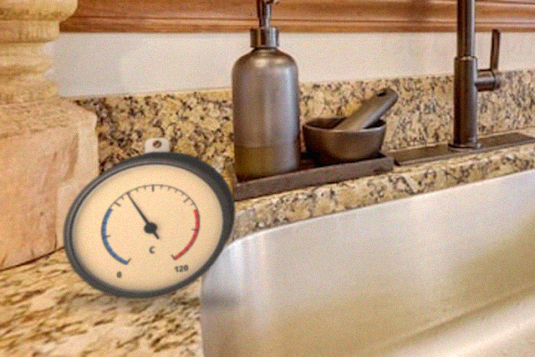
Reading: 48,°C
